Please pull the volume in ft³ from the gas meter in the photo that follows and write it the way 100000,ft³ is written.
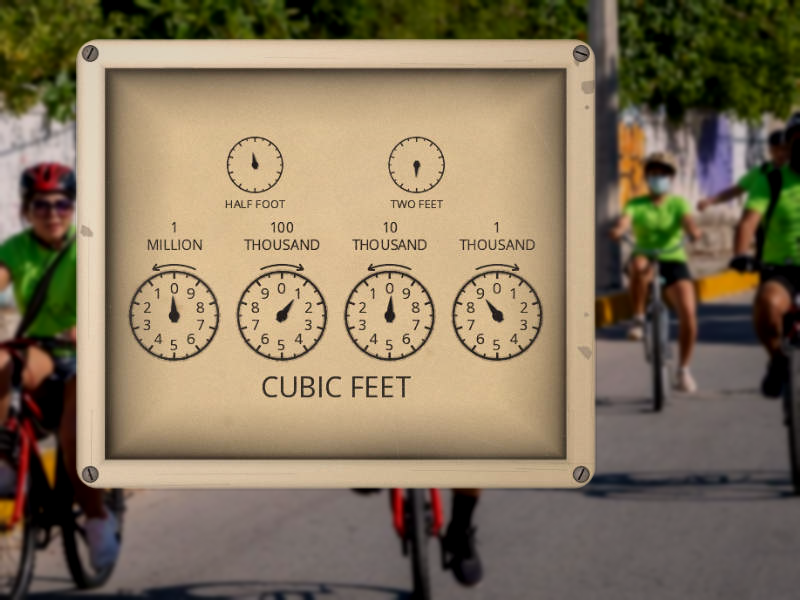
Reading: 9900,ft³
